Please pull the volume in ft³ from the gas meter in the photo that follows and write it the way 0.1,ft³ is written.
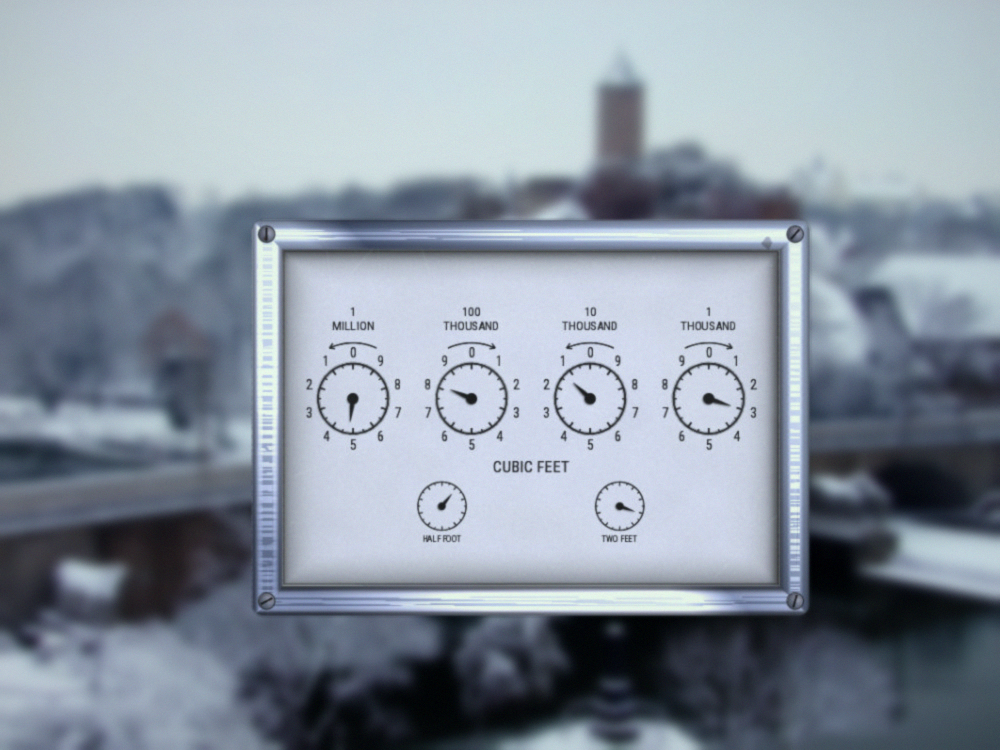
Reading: 481300,ft³
